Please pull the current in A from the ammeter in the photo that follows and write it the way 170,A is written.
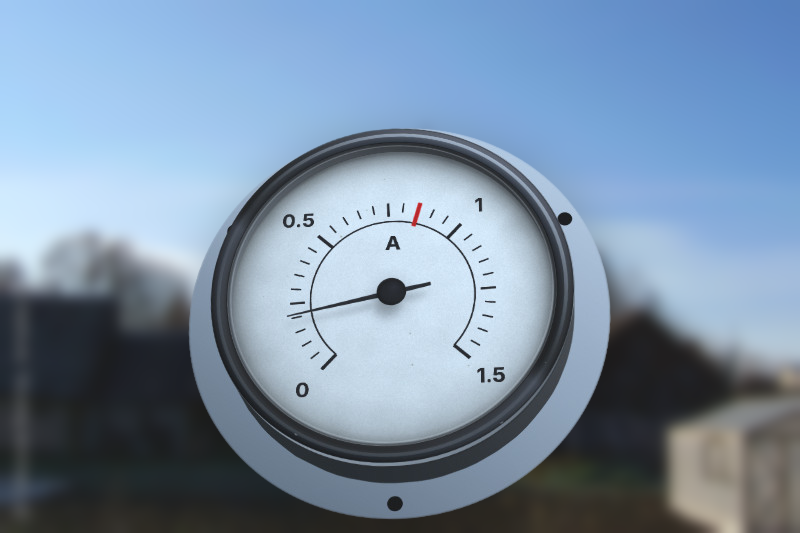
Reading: 0.2,A
